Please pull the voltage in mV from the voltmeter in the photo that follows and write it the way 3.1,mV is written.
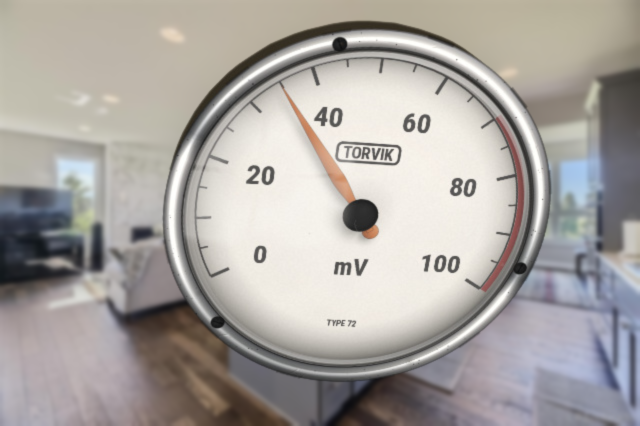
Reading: 35,mV
